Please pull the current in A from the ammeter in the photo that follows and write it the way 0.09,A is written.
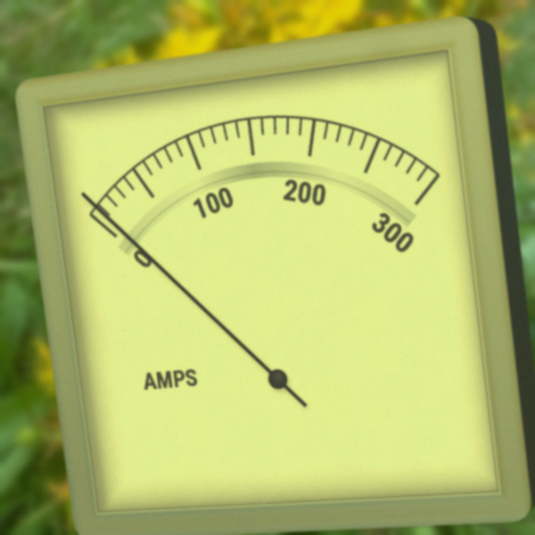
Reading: 10,A
